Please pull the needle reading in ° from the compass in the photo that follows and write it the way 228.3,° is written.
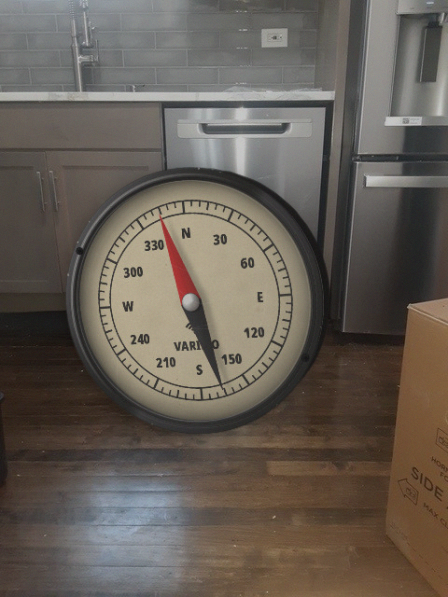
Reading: 345,°
